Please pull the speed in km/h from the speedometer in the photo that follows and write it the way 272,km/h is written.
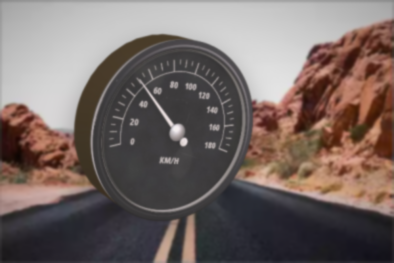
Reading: 50,km/h
